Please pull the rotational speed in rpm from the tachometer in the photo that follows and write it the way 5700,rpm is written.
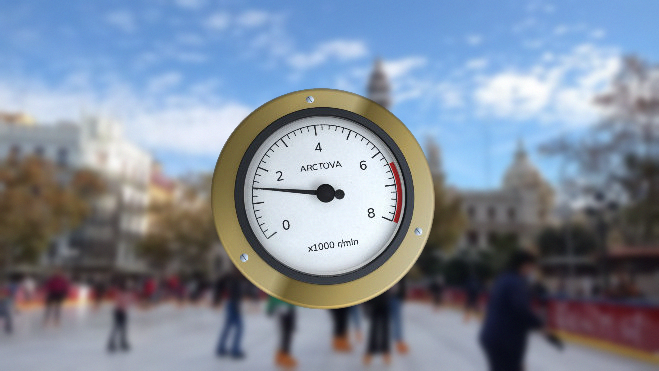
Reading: 1400,rpm
